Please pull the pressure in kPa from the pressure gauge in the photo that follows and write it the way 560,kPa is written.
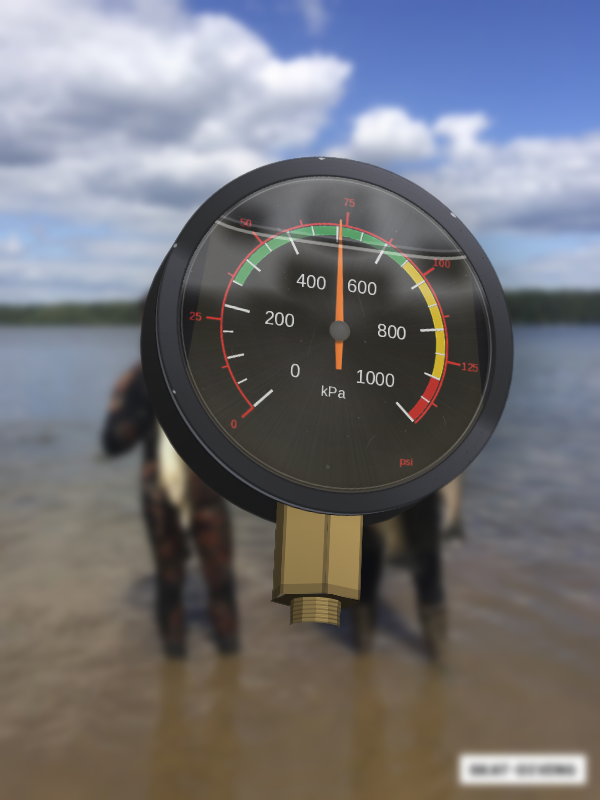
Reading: 500,kPa
